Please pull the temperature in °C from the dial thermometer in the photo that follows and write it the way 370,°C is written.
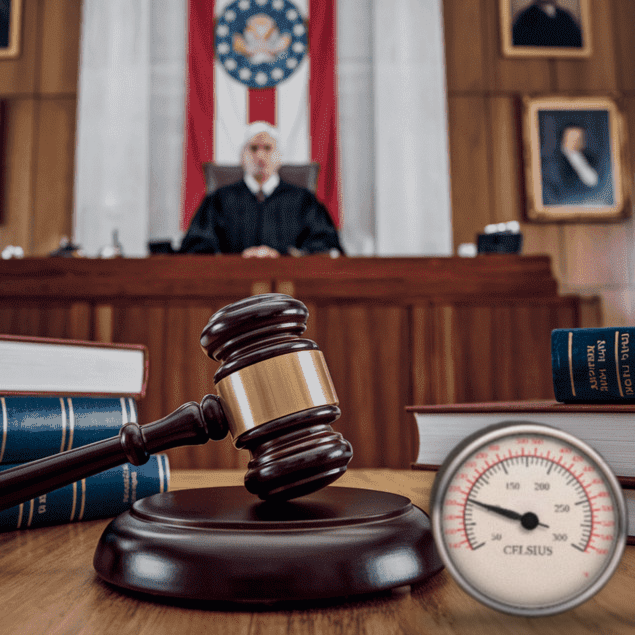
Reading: 100,°C
